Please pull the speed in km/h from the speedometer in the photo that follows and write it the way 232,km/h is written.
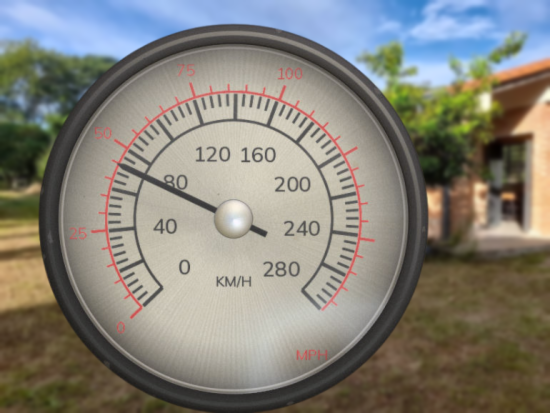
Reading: 72,km/h
